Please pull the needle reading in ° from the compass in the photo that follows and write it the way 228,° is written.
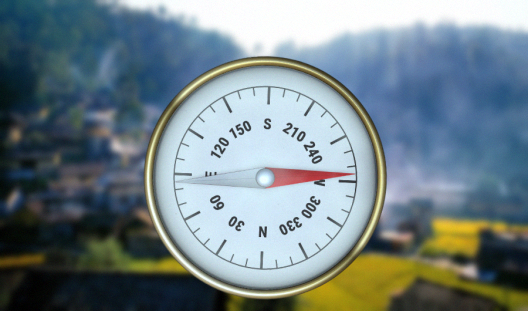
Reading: 265,°
